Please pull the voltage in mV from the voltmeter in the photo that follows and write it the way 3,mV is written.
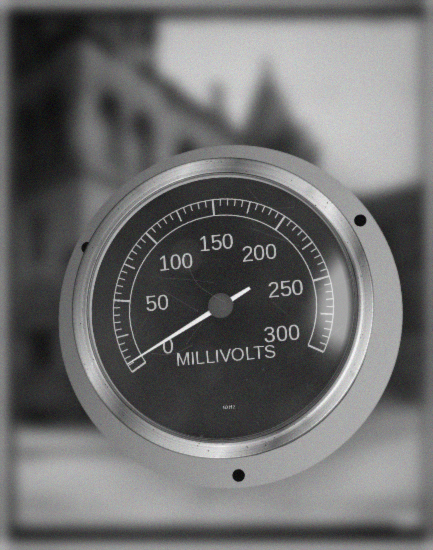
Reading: 5,mV
